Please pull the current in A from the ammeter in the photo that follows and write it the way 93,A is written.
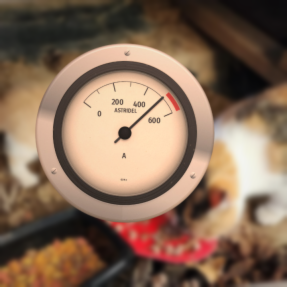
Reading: 500,A
